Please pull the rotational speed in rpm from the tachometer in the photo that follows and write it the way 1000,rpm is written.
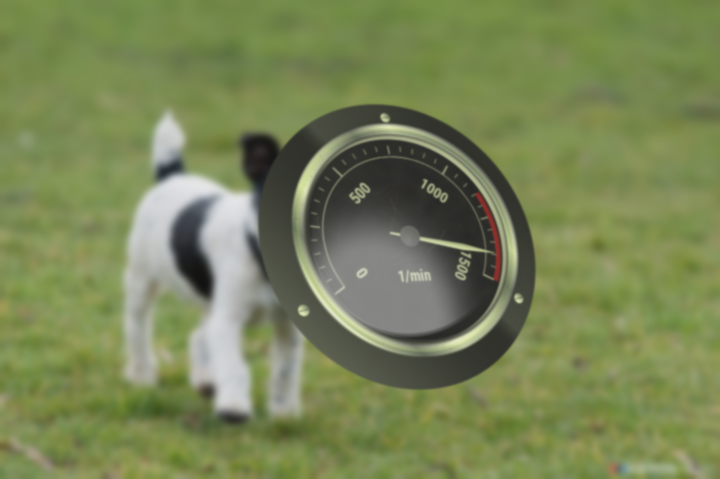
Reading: 1400,rpm
